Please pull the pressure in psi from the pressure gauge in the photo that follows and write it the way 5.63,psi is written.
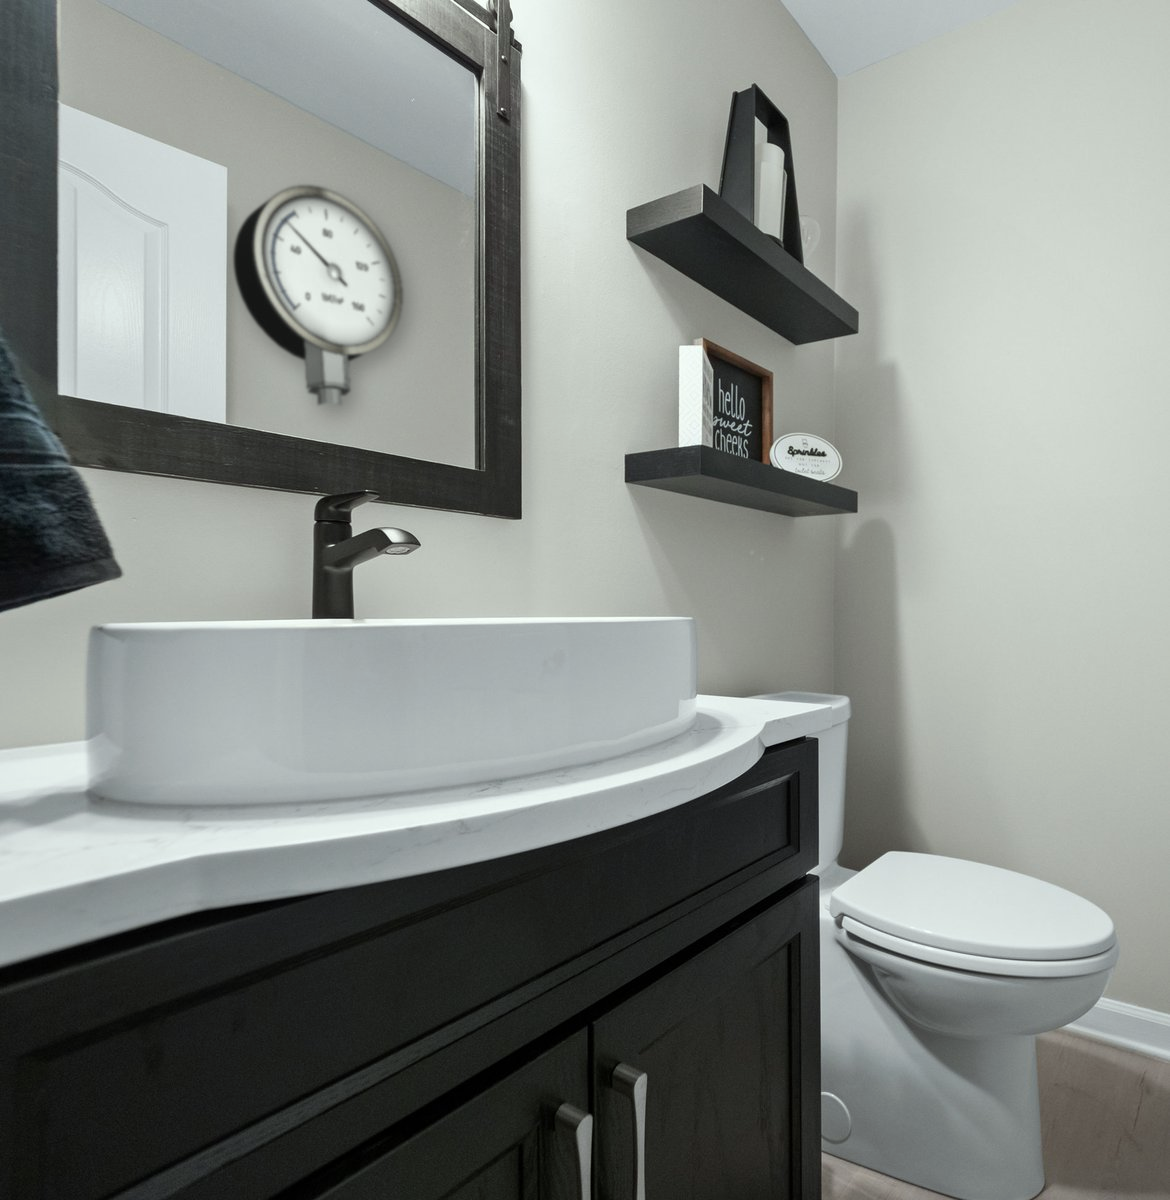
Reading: 50,psi
